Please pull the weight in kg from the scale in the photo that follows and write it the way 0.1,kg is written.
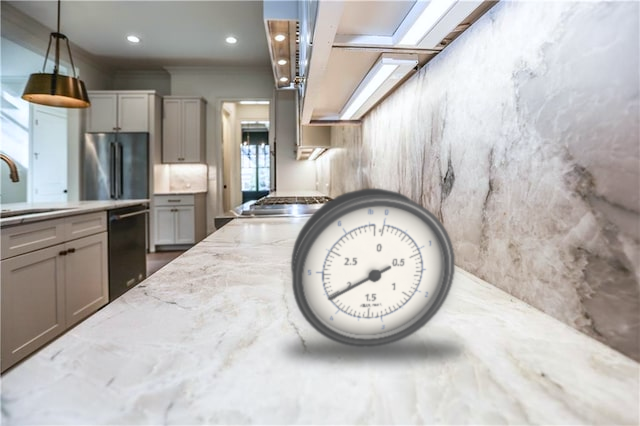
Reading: 2,kg
